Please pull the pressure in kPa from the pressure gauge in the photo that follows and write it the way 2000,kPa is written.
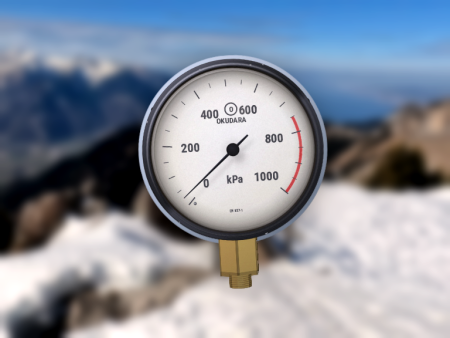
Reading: 25,kPa
